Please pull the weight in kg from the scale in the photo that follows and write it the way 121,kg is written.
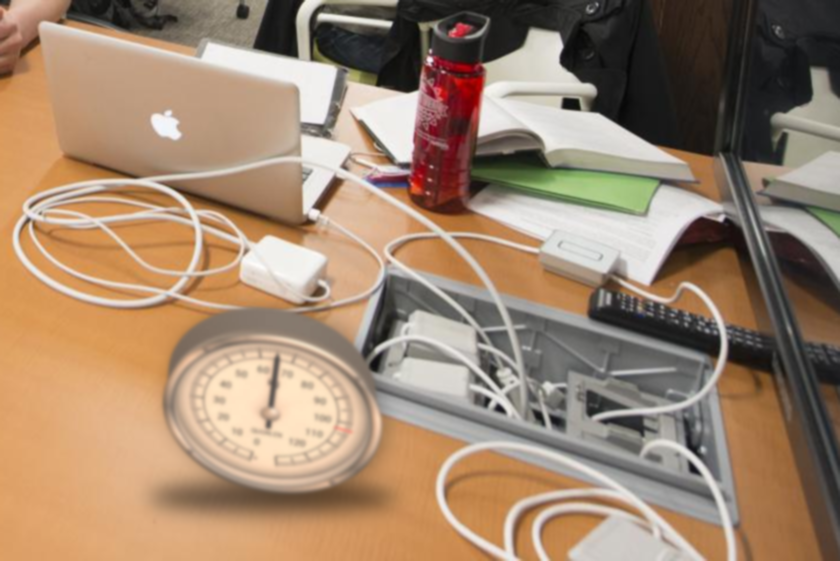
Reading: 65,kg
